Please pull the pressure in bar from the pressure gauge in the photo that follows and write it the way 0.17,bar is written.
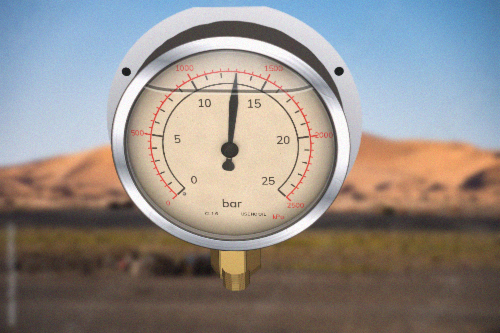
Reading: 13,bar
